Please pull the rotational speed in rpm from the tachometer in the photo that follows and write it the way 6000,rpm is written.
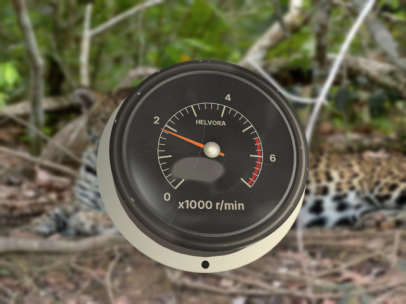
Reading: 1800,rpm
